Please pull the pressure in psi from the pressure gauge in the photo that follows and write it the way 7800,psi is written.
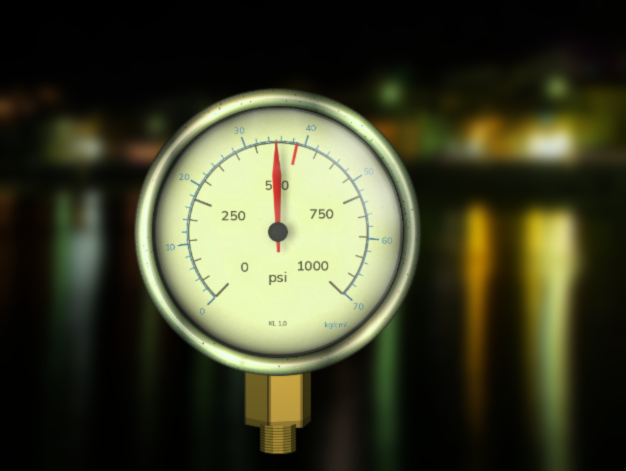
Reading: 500,psi
